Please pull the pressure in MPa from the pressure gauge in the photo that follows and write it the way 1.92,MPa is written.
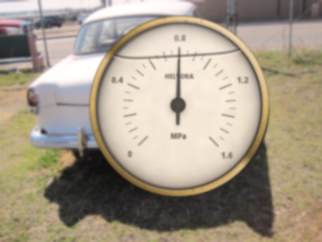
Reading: 0.8,MPa
